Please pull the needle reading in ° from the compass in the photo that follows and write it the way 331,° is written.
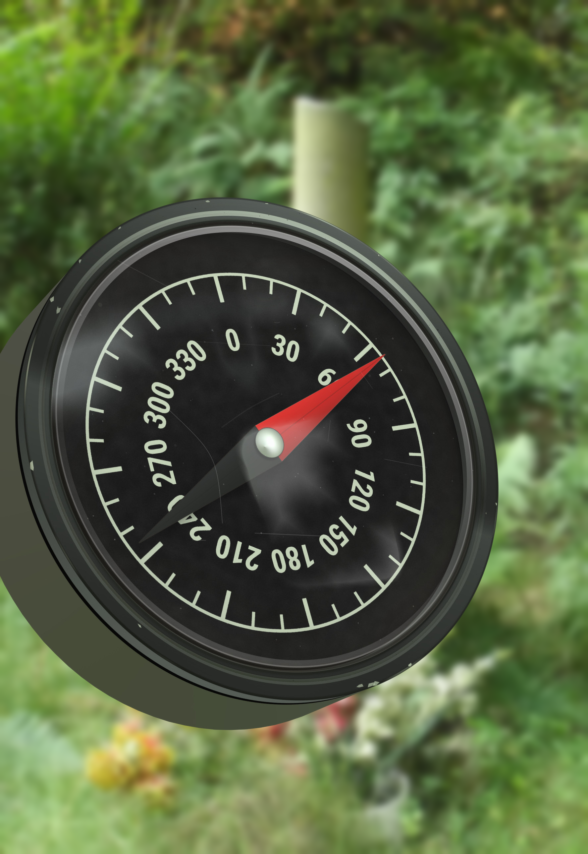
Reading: 65,°
